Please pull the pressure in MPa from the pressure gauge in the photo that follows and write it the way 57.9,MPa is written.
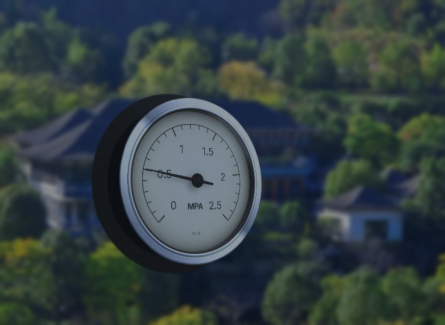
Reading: 0.5,MPa
